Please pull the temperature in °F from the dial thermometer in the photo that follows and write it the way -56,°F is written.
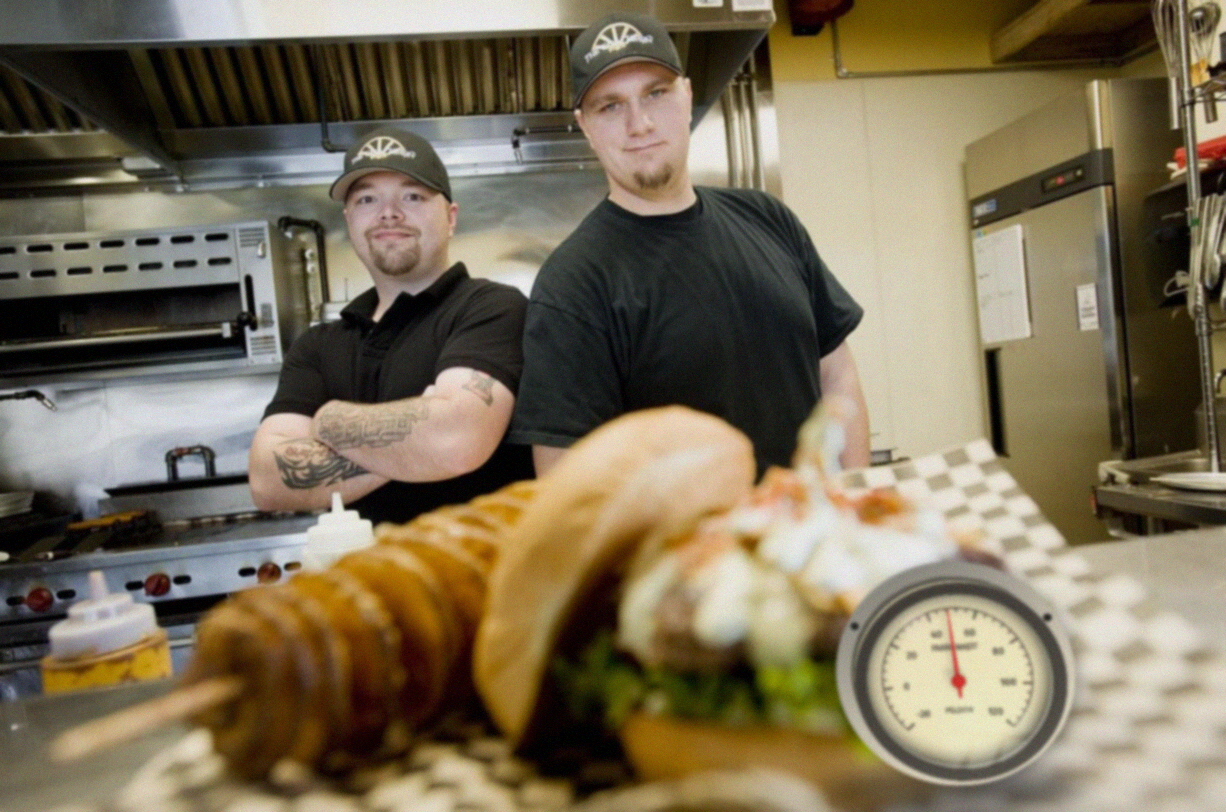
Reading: 48,°F
